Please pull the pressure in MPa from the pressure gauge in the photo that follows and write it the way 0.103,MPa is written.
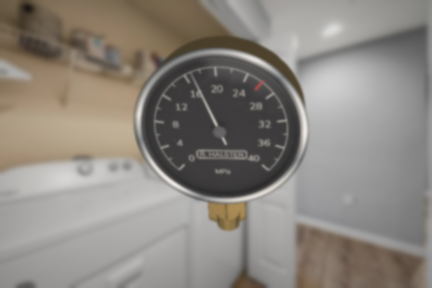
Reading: 17,MPa
